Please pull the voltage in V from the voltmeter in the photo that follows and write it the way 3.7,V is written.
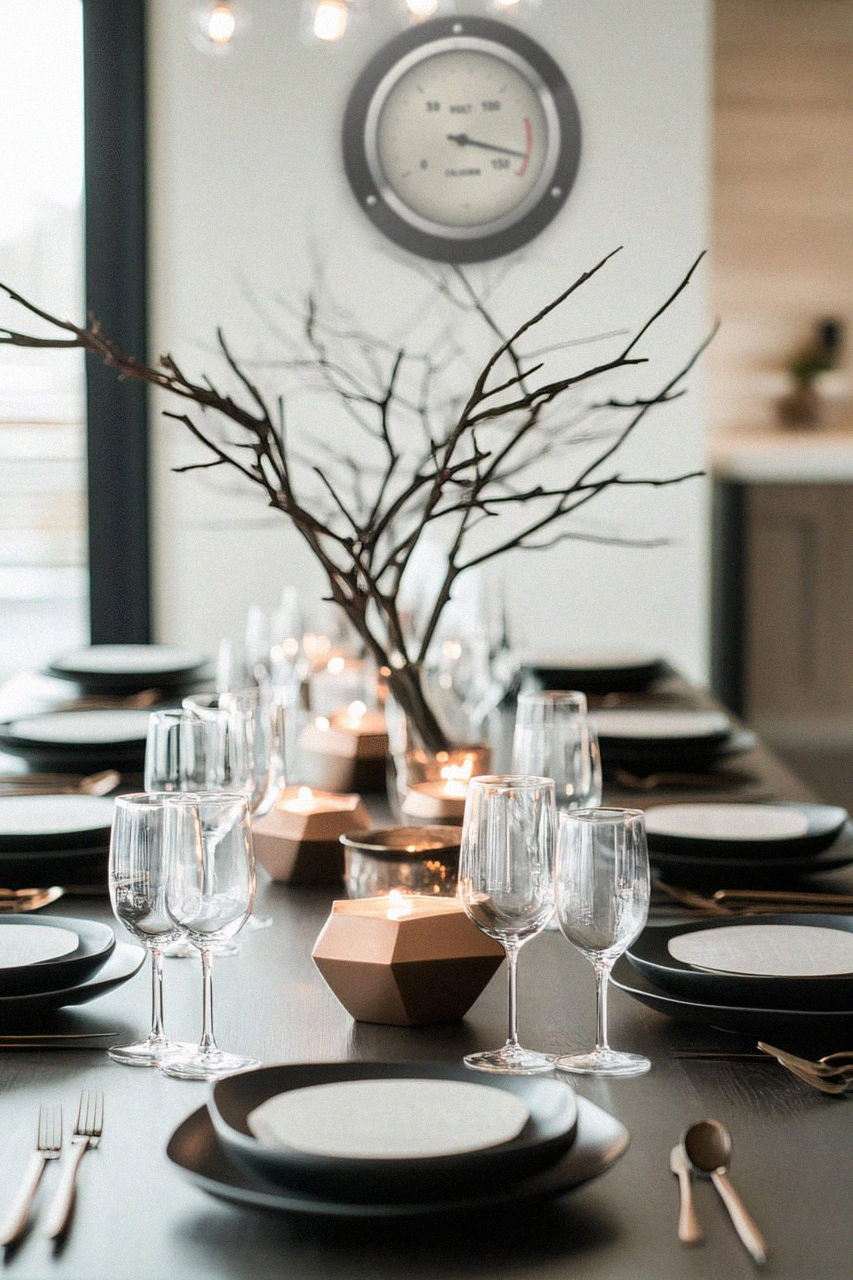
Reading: 140,V
